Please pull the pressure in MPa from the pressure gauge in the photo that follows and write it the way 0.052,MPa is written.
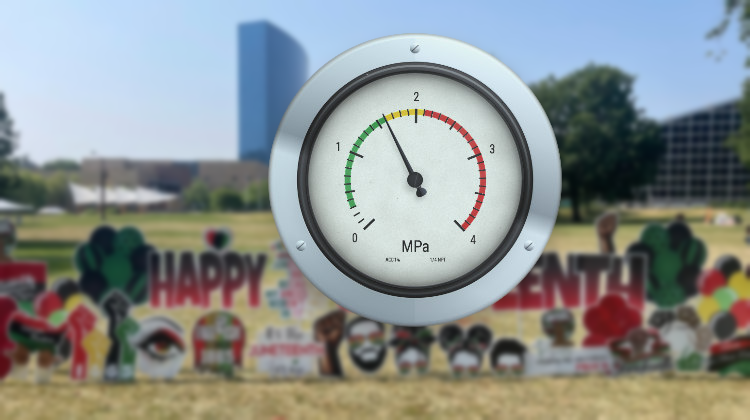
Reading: 1.6,MPa
